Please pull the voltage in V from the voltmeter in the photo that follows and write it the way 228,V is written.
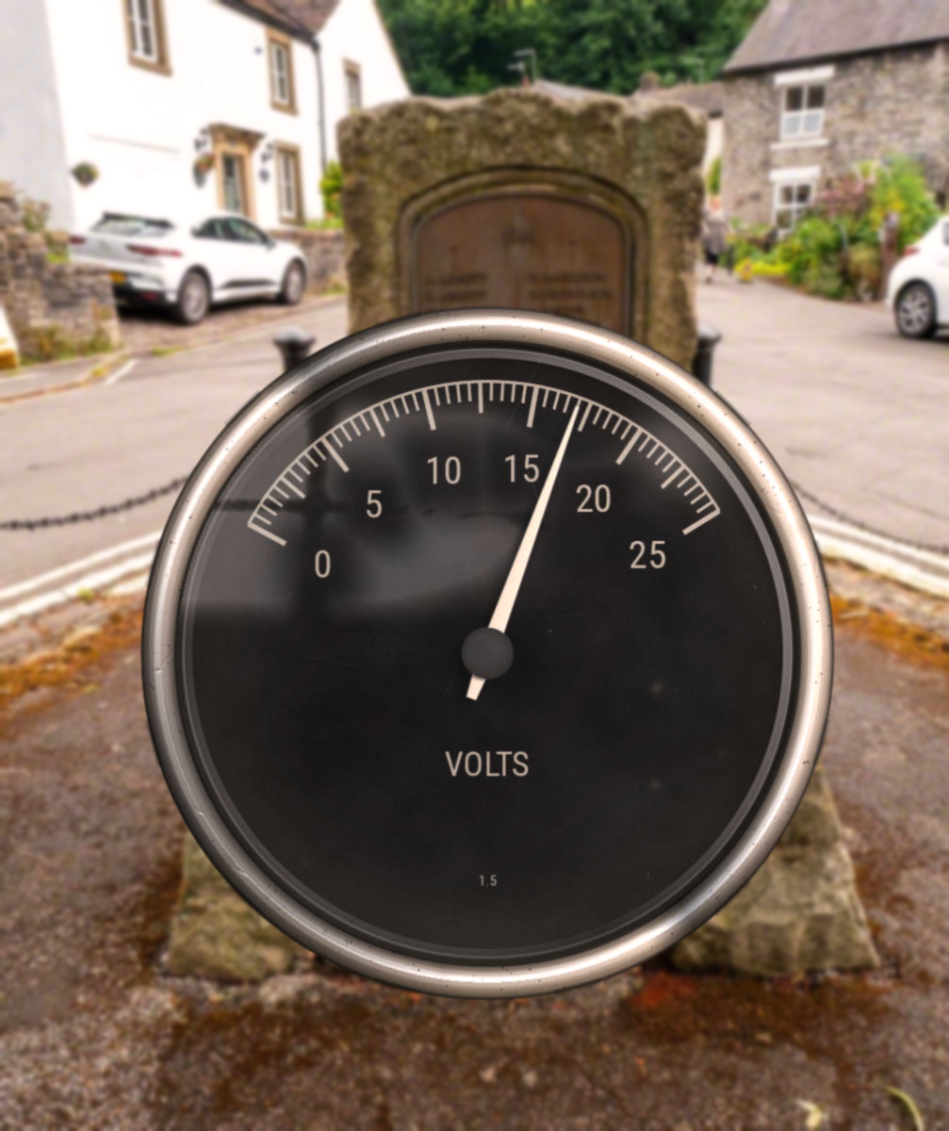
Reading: 17,V
